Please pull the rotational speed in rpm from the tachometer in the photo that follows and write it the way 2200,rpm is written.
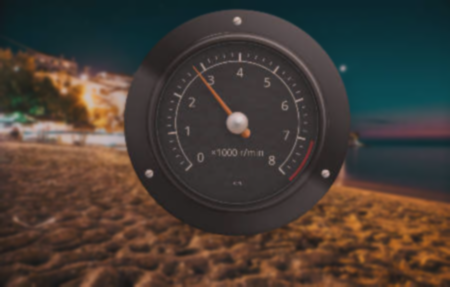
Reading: 2800,rpm
